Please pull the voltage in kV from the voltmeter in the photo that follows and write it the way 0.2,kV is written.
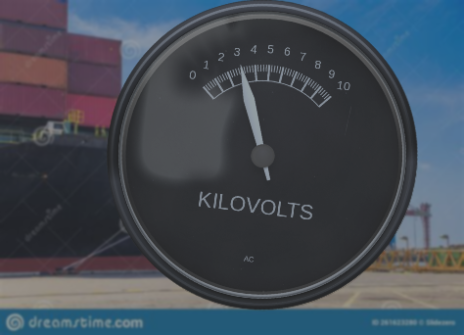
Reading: 3,kV
